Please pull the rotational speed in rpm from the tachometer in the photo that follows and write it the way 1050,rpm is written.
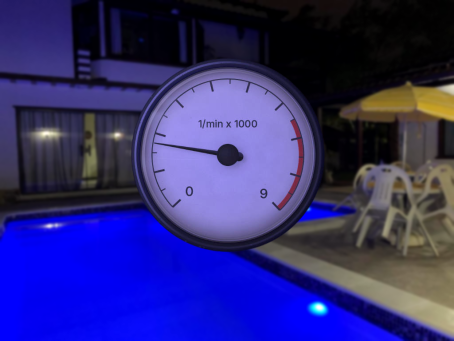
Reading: 1750,rpm
